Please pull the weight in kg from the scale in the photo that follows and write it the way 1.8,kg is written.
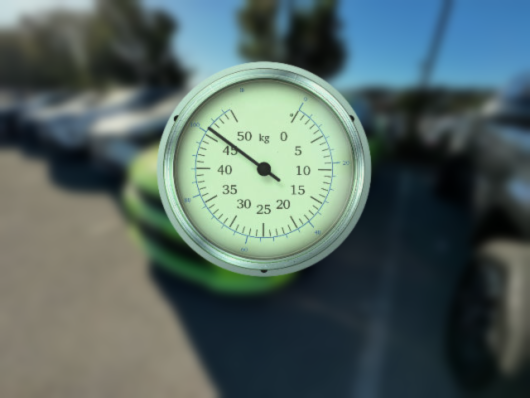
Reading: 46,kg
